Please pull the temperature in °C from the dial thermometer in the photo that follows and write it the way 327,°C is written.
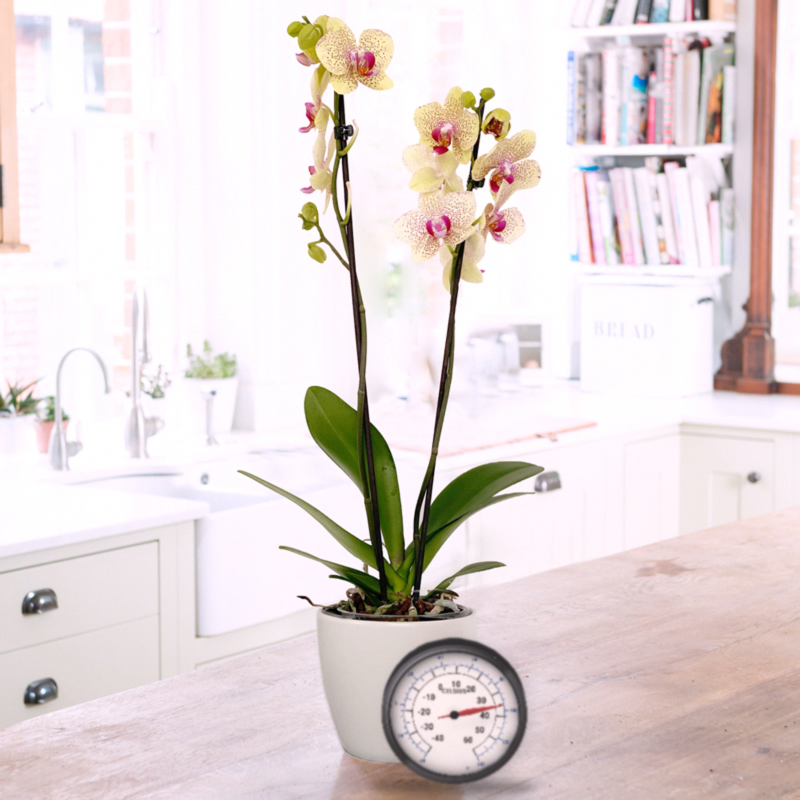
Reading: 35,°C
